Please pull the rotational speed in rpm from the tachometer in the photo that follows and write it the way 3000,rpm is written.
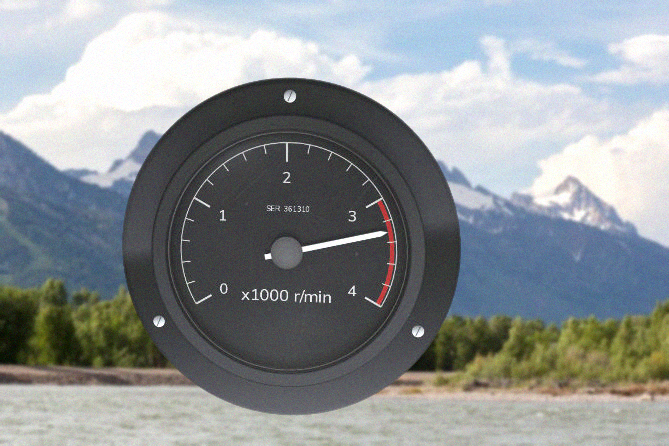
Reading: 3300,rpm
